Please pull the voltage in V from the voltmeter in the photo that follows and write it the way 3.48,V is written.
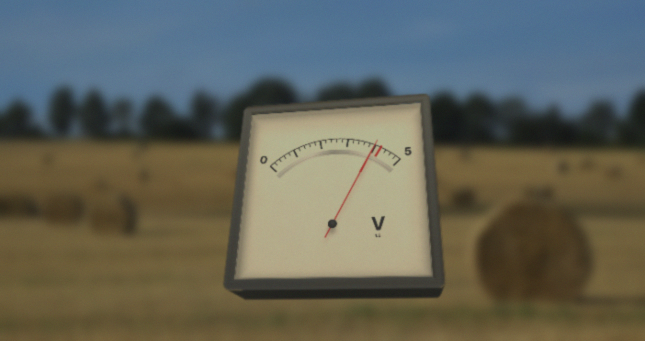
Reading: 4,V
